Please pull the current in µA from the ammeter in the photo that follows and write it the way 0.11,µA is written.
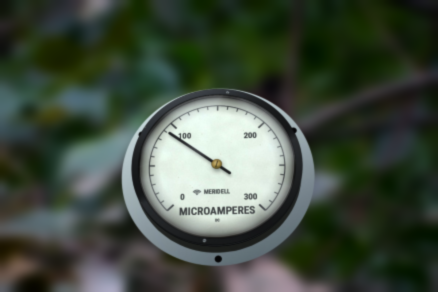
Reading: 90,µA
